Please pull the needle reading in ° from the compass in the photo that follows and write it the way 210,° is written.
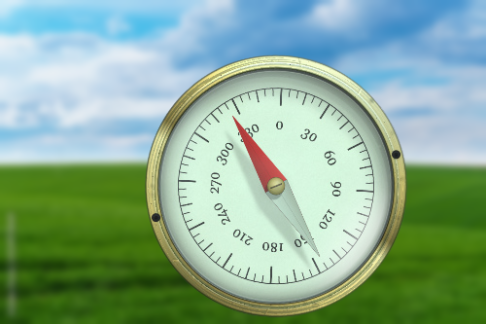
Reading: 325,°
